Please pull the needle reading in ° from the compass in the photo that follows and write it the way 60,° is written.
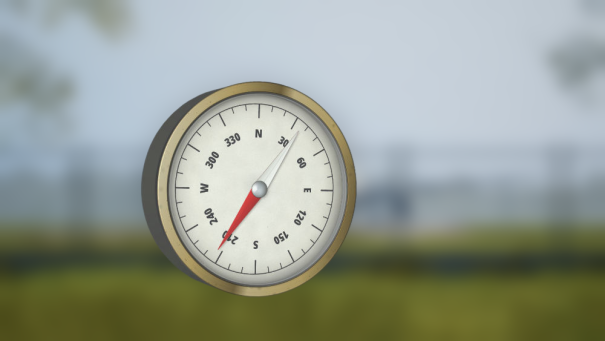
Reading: 215,°
